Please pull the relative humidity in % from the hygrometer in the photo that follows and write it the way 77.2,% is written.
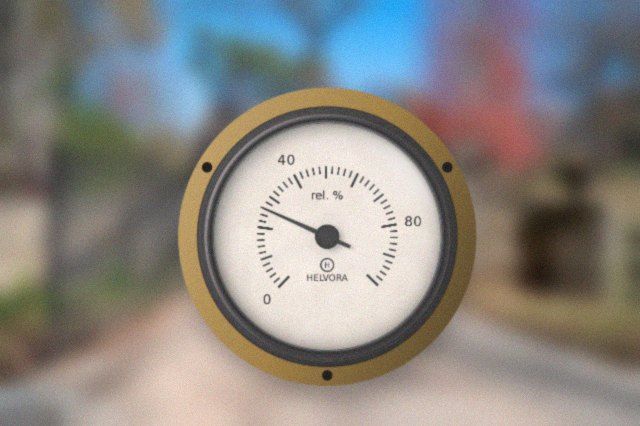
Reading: 26,%
